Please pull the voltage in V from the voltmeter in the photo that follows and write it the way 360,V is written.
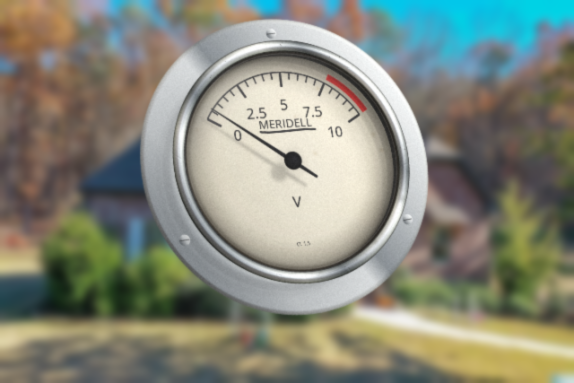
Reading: 0.5,V
